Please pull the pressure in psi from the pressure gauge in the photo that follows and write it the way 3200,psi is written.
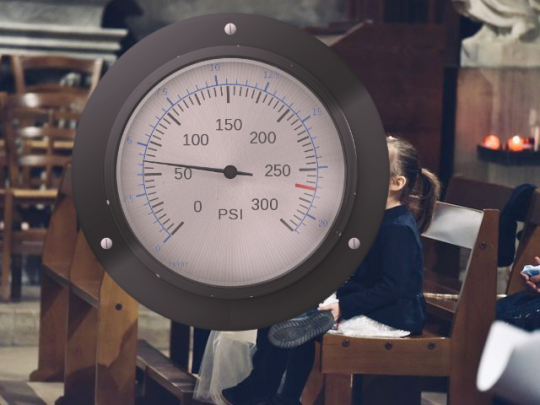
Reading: 60,psi
